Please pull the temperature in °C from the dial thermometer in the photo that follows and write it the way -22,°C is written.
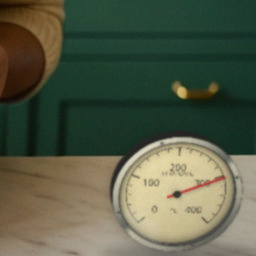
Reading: 300,°C
